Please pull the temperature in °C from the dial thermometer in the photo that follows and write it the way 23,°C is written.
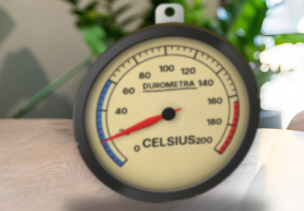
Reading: 20,°C
